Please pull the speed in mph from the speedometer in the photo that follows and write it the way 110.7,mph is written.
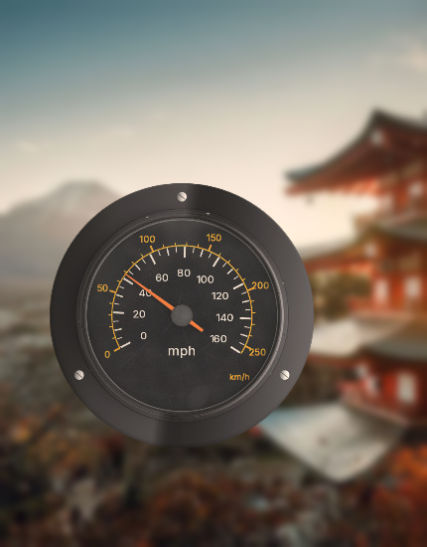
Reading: 42.5,mph
